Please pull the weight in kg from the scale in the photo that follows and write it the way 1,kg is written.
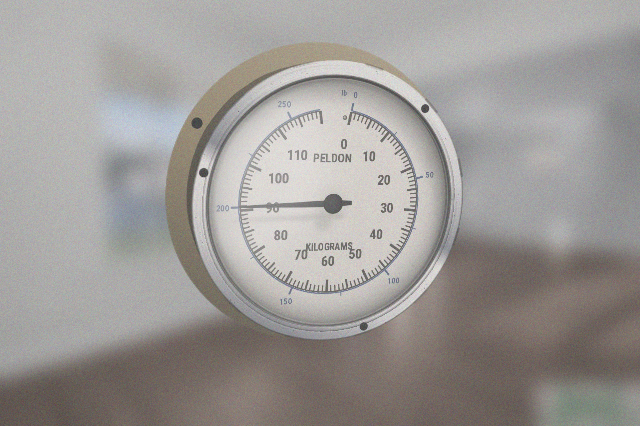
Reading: 91,kg
